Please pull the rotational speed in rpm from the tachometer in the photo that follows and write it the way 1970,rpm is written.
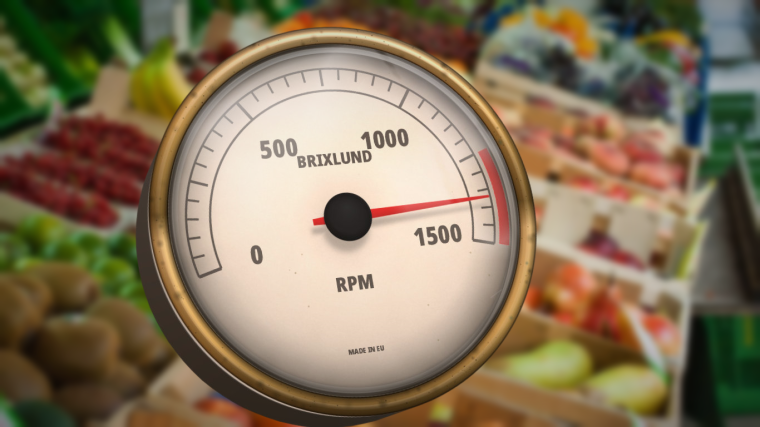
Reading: 1375,rpm
